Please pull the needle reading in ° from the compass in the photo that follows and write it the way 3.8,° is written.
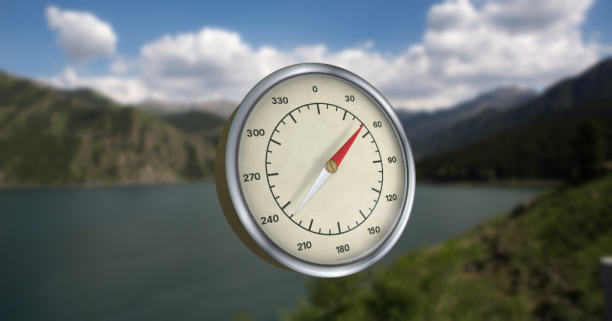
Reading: 50,°
